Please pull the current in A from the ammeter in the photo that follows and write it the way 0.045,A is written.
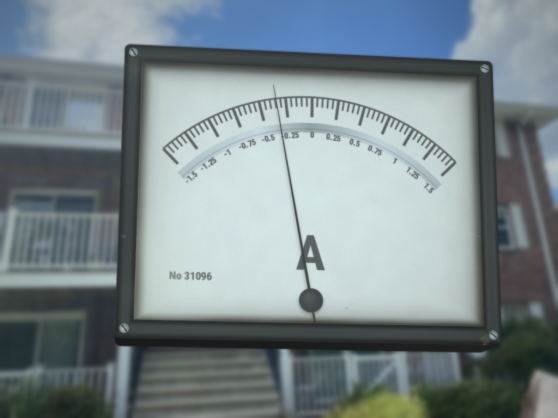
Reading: -0.35,A
